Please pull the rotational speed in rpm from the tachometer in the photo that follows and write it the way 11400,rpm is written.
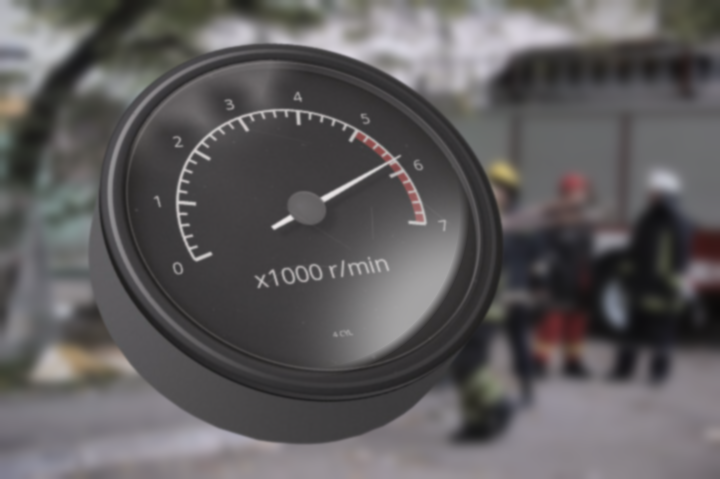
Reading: 5800,rpm
